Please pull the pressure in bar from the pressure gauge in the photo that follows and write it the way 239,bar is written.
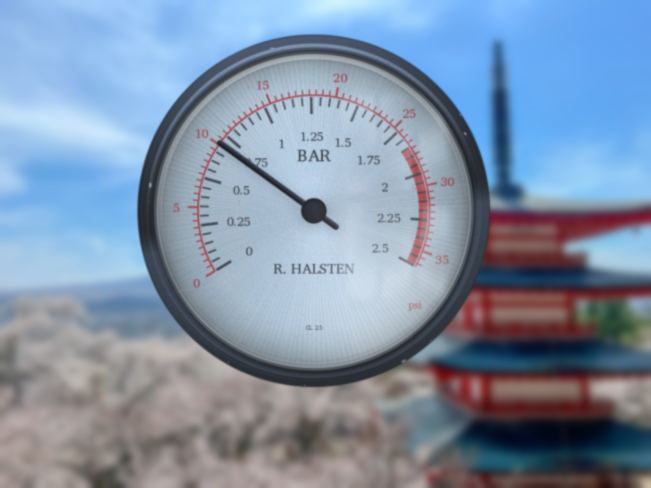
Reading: 0.7,bar
